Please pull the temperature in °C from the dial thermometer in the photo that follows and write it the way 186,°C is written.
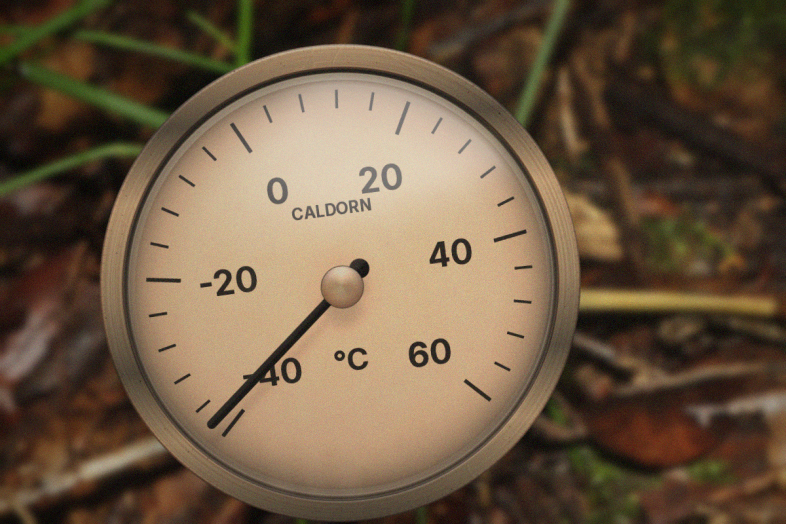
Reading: -38,°C
